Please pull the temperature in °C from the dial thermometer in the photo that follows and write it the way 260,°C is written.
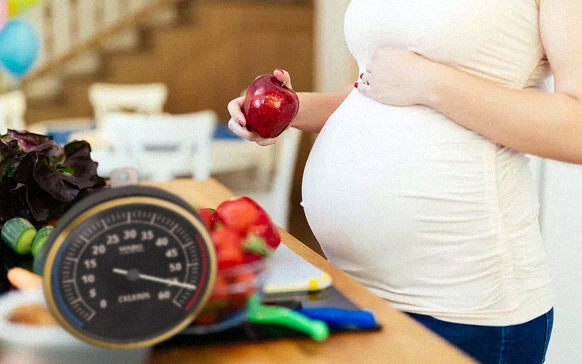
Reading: 55,°C
